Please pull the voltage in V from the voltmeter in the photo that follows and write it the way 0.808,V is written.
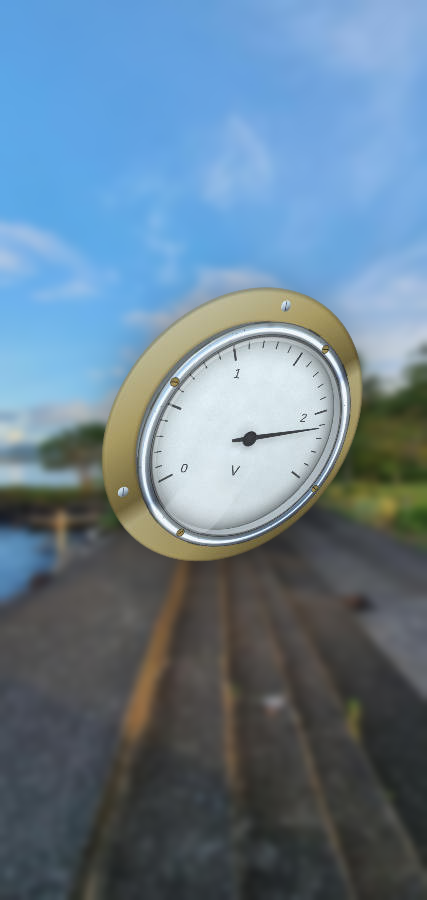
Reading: 2.1,V
